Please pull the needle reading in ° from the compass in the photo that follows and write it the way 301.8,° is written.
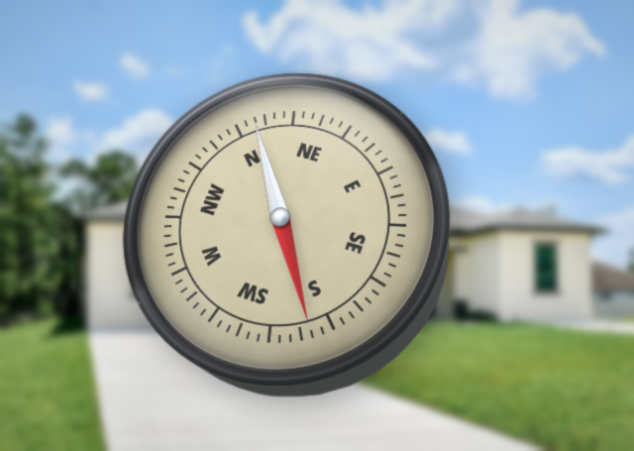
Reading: 190,°
